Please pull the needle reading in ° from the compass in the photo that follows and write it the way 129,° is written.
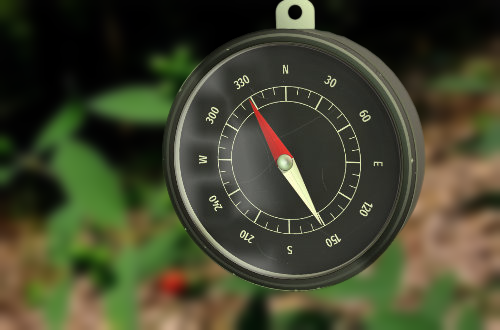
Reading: 330,°
